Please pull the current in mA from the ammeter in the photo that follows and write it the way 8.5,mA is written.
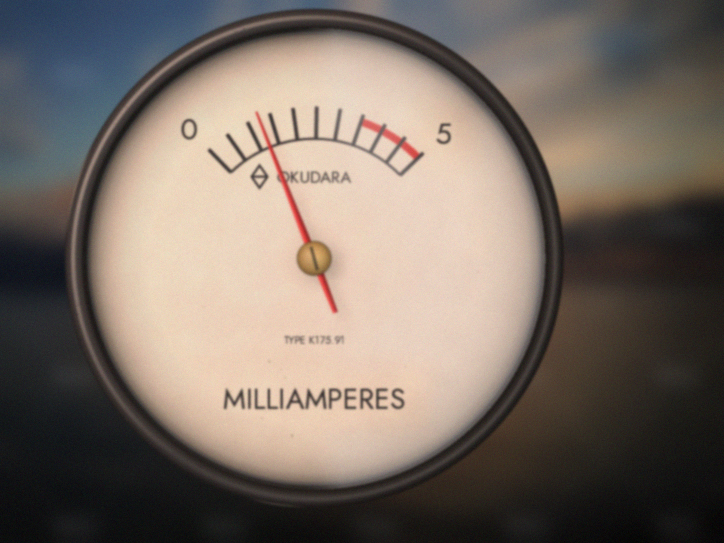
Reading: 1.25,mA
